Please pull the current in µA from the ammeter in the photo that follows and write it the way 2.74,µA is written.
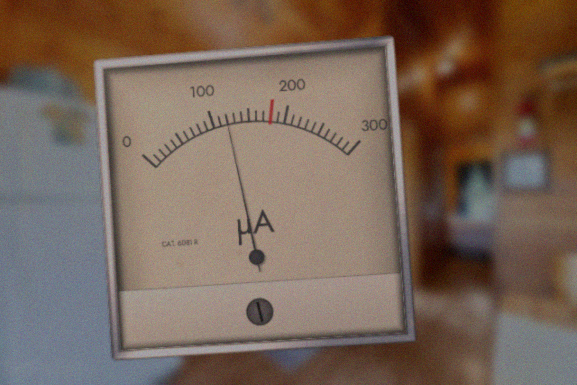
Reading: 120,µA
